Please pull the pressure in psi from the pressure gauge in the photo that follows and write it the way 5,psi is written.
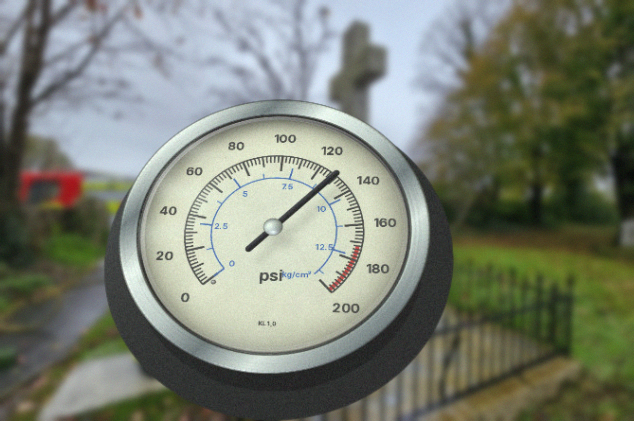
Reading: 130,psi
